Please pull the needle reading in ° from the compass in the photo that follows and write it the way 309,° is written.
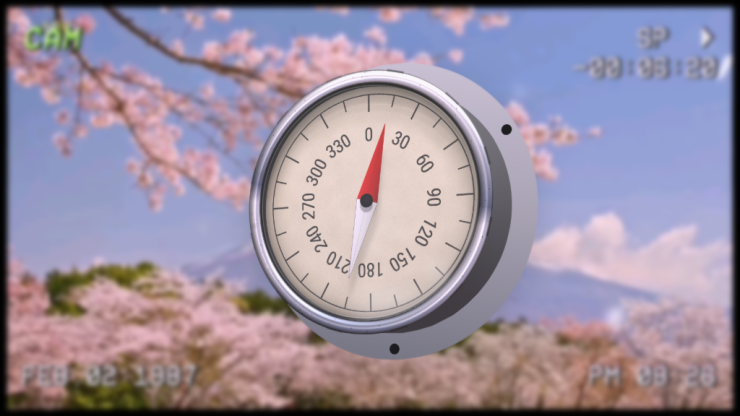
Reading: 15,°
